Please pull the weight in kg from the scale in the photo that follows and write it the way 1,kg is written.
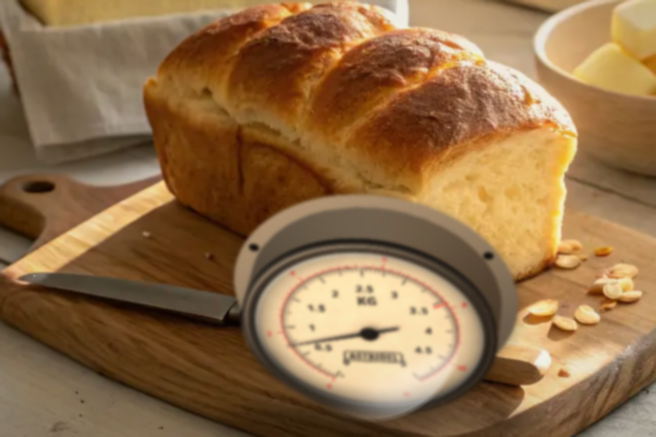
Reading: 0.75,kg
